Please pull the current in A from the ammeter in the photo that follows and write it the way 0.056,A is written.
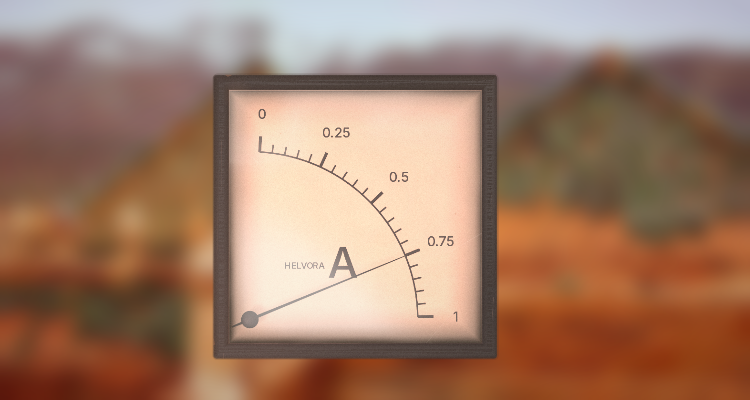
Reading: 0.75,A
